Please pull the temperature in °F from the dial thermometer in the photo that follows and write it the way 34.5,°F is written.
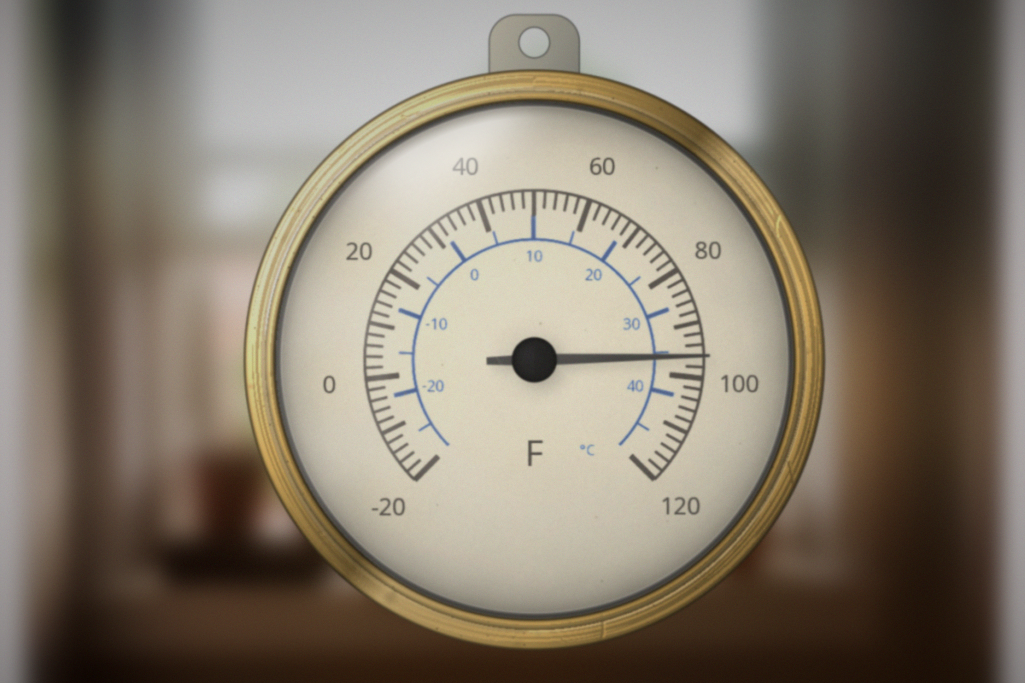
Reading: 96,°F
